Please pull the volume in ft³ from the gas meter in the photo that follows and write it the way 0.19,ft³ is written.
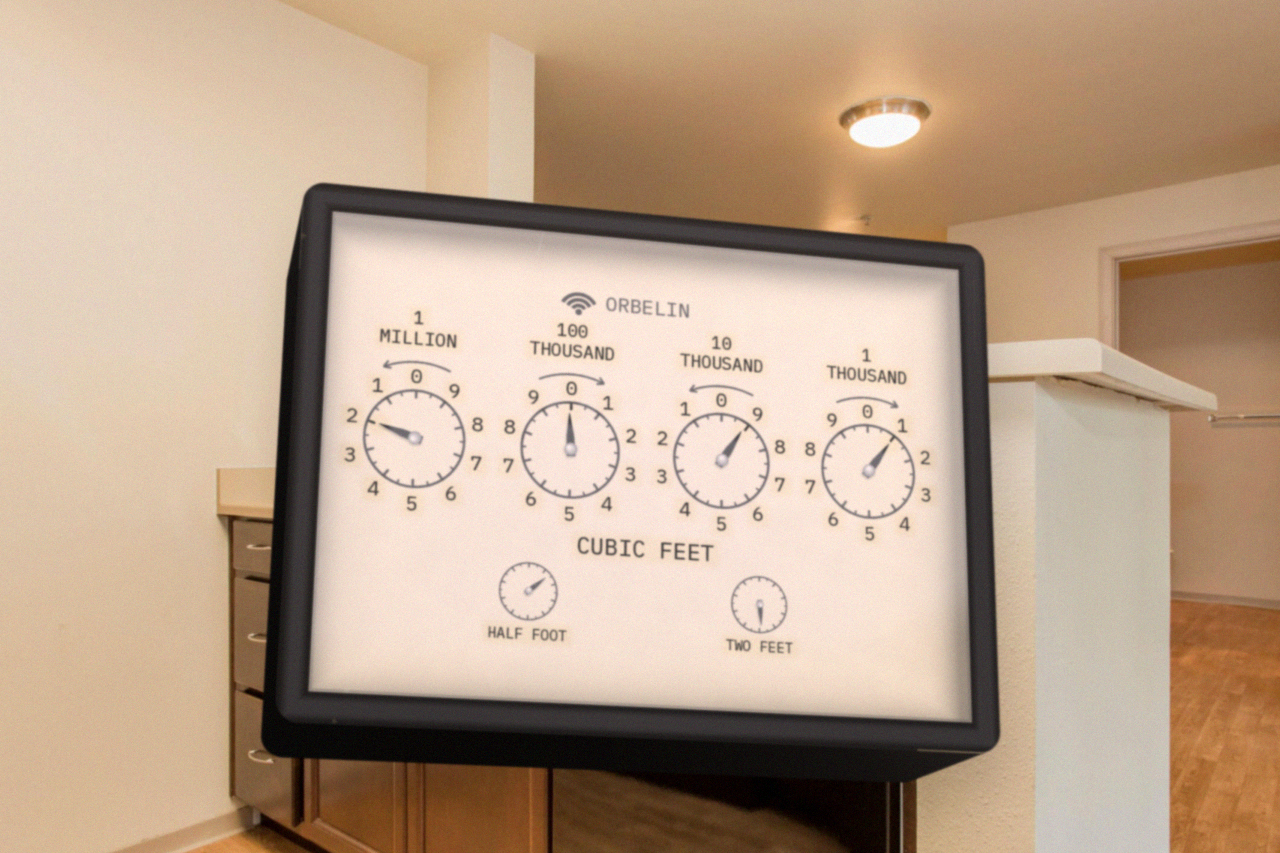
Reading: 199100,ft³
